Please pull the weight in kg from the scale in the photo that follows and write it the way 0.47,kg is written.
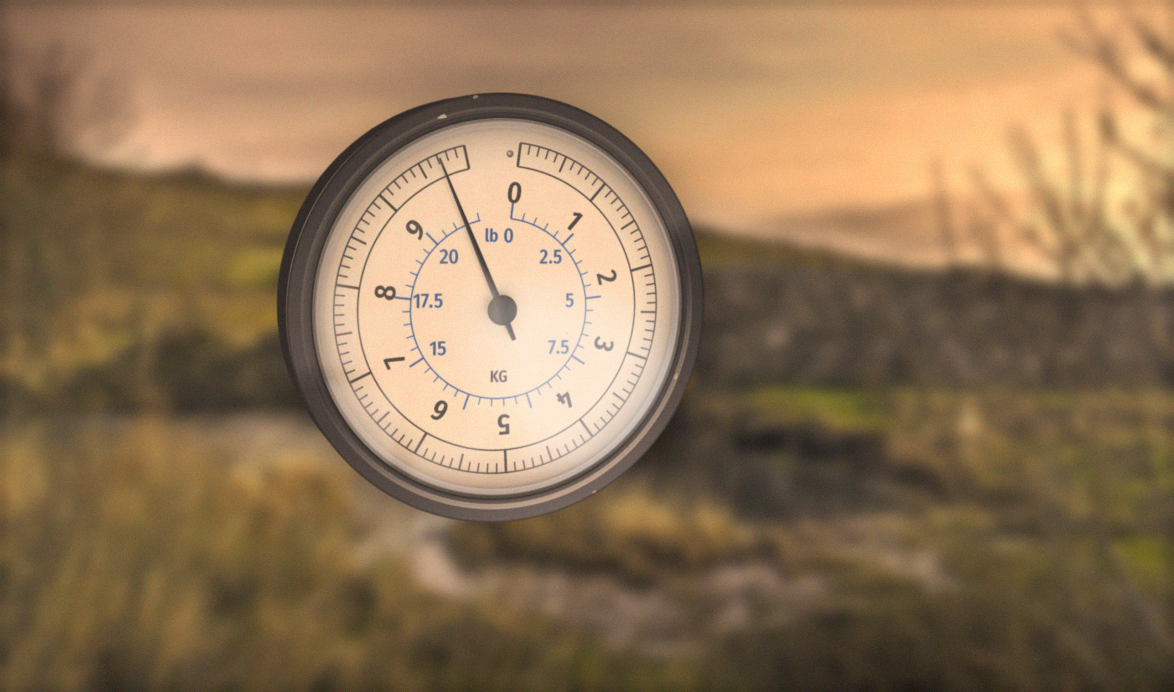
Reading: 9.7,kg
